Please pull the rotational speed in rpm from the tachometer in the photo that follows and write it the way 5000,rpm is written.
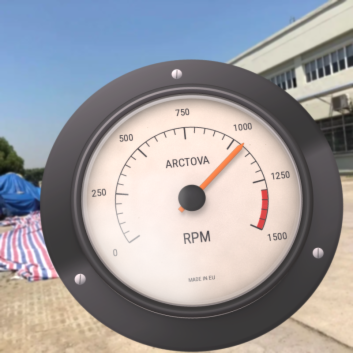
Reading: 1050,rpm
